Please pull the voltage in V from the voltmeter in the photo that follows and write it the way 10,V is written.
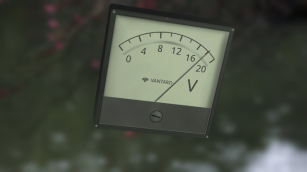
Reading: 18,V
